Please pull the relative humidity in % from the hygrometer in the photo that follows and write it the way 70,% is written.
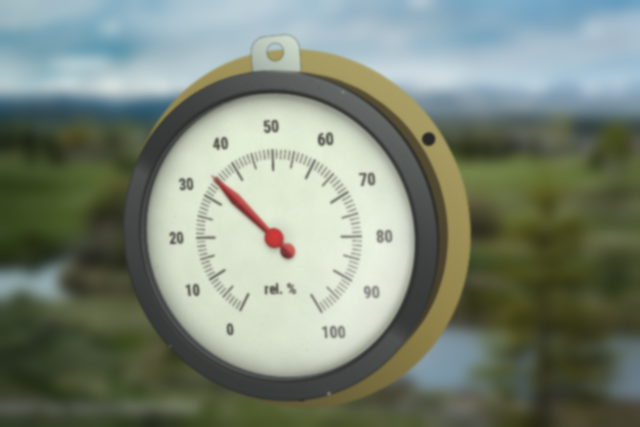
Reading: 35,%
